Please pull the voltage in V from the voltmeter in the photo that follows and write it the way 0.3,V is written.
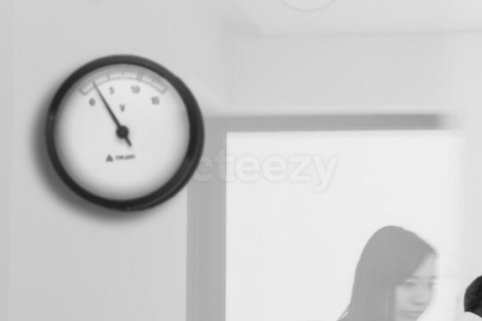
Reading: 2.5,V
